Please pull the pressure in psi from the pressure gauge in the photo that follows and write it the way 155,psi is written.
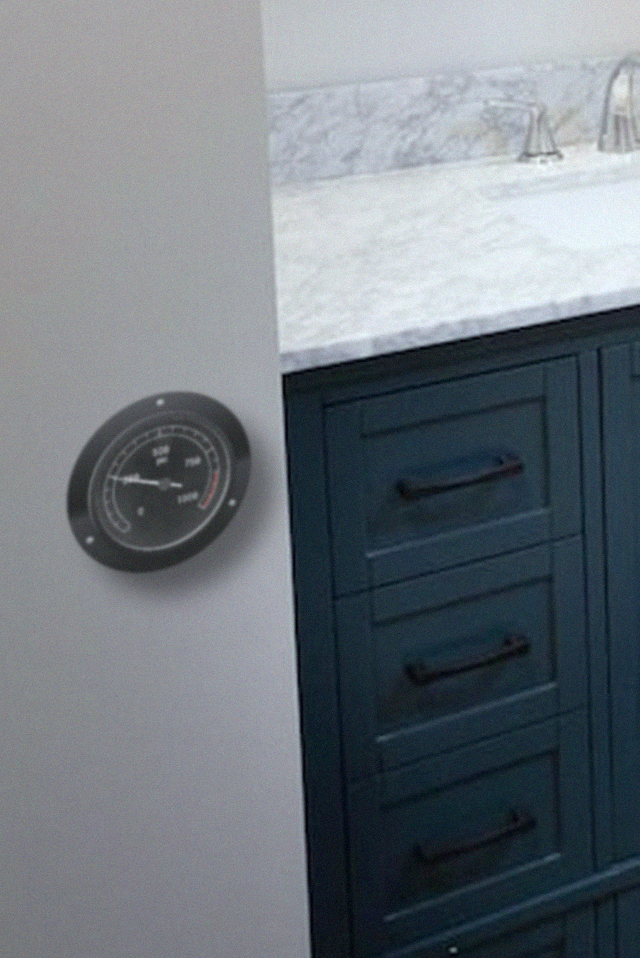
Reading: 250,psi
